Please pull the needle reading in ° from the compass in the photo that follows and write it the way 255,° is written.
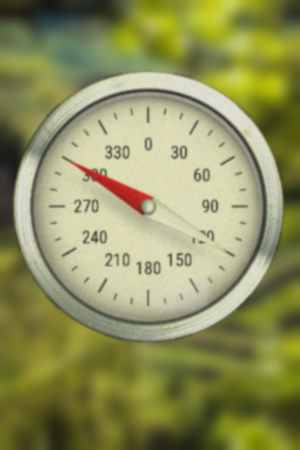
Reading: 300,°
